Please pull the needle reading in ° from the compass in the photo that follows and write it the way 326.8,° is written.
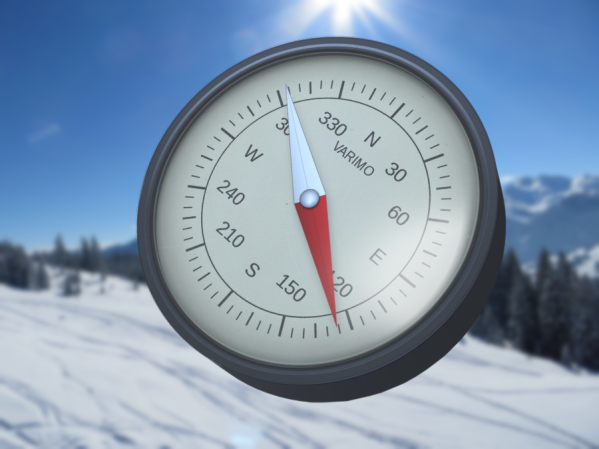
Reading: 125,°
